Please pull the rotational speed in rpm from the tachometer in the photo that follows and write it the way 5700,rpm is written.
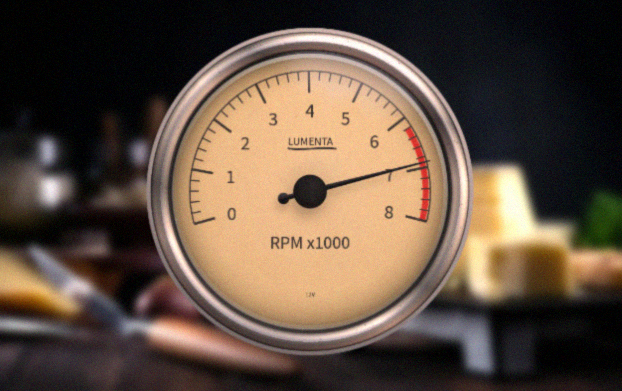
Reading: 6900,rpm
